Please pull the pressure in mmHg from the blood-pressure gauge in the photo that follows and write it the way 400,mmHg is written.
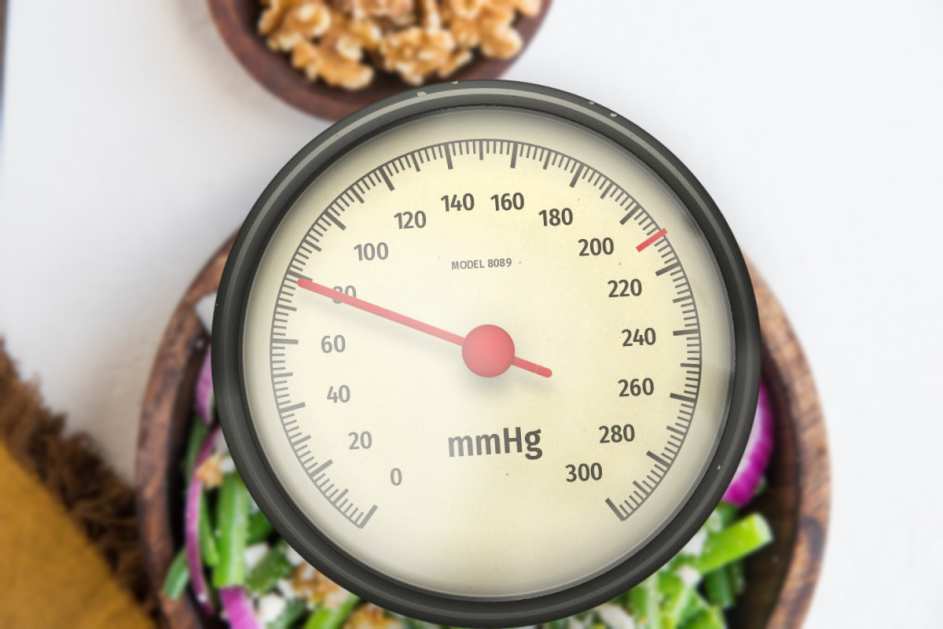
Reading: 78,mmHg
